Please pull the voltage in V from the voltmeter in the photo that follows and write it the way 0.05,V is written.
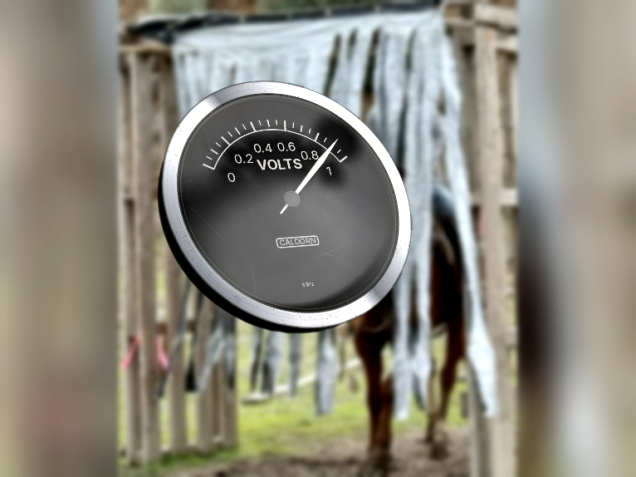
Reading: 0.9,V
